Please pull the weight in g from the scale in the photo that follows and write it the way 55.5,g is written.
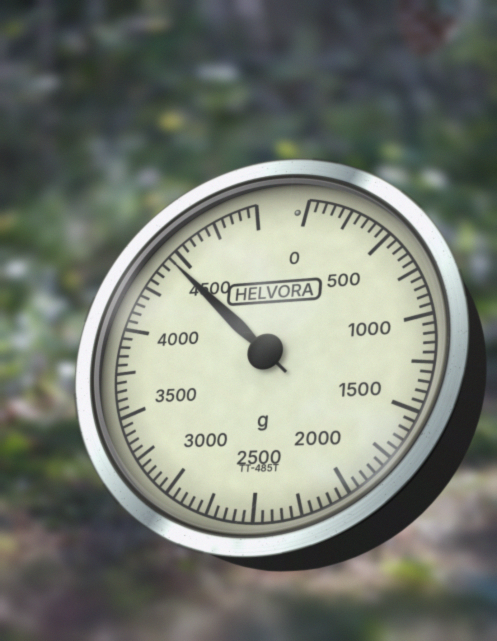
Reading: 4450,g
